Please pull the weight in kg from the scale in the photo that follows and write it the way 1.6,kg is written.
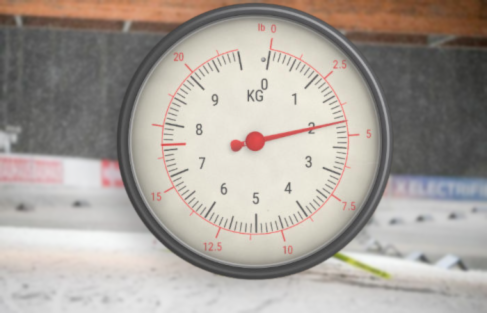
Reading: 2,kg
